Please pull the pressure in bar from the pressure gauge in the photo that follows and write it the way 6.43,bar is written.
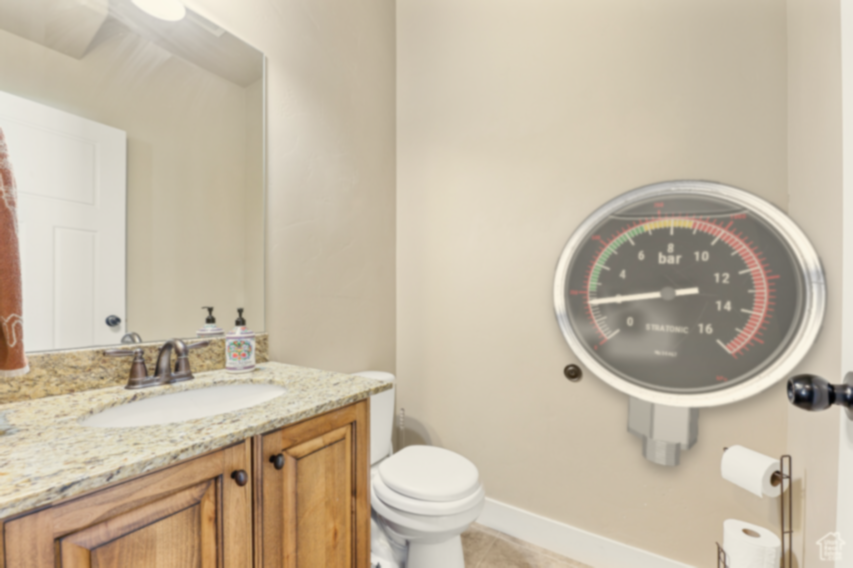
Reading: 2,bar
